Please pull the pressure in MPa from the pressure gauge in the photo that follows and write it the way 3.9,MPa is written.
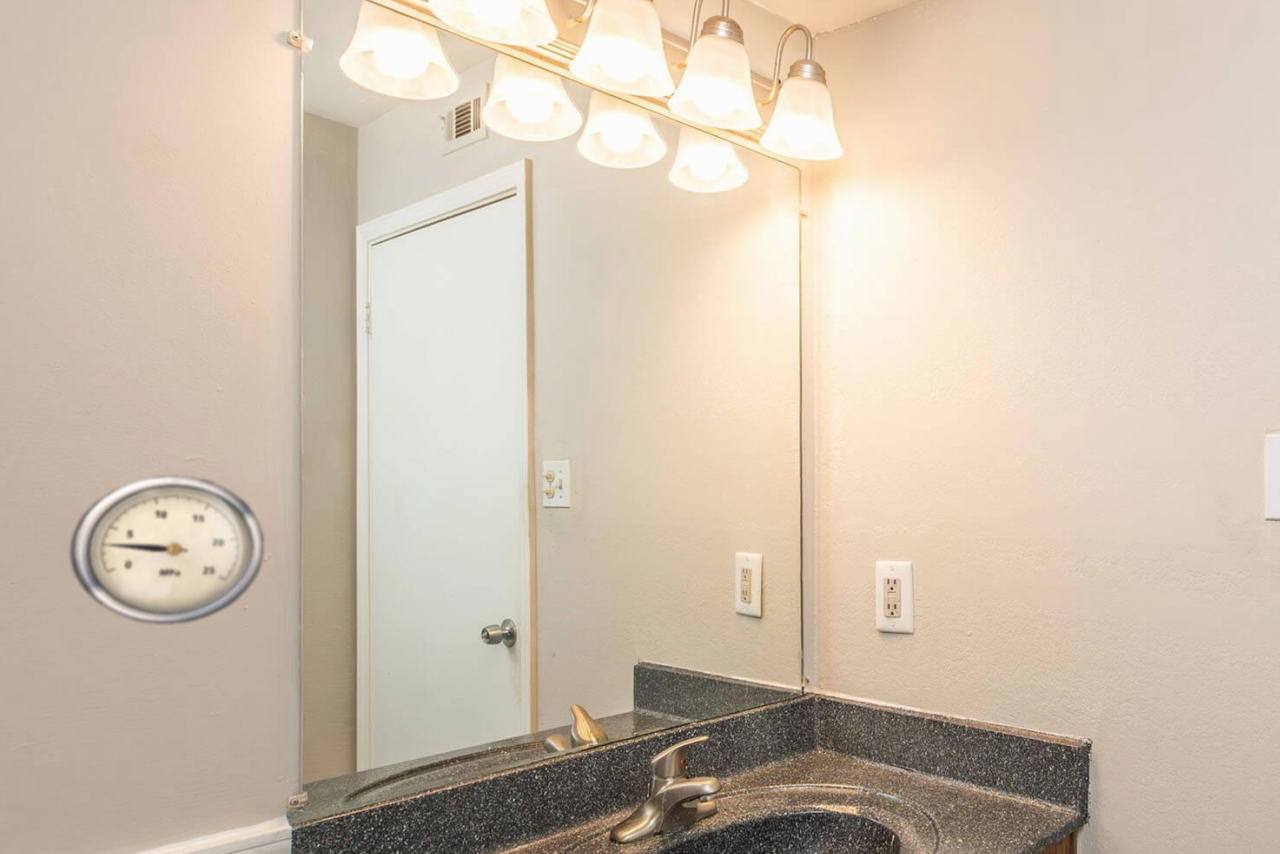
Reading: 3,MPa
